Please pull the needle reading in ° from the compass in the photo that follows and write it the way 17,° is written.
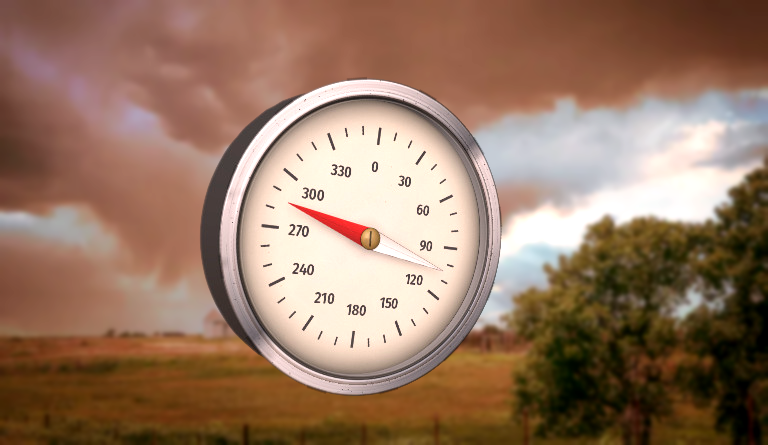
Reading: 285,°
